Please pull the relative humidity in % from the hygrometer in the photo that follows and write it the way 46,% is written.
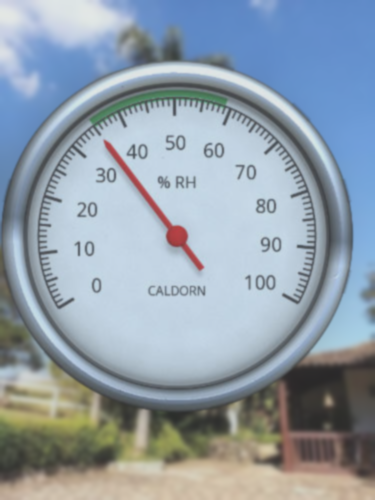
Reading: 35,%
